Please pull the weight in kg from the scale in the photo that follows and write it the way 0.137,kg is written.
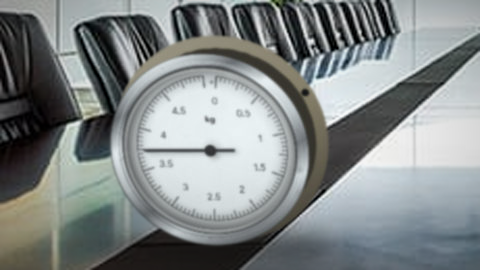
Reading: 3.75,kg
